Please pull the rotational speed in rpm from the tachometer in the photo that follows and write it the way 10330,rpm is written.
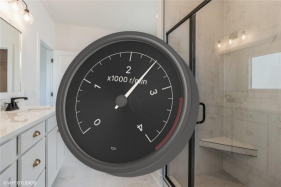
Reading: 2500,rpm
